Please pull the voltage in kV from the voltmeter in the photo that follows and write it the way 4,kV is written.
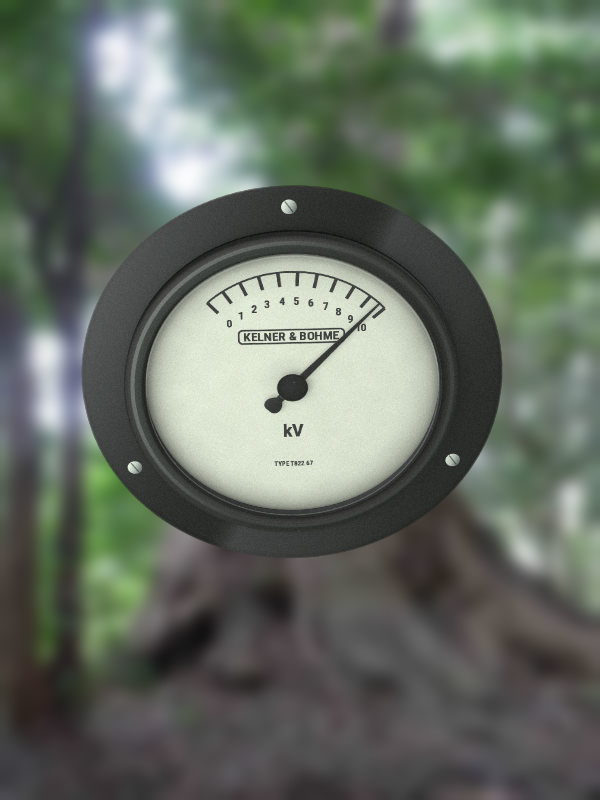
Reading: 9.5,kV
